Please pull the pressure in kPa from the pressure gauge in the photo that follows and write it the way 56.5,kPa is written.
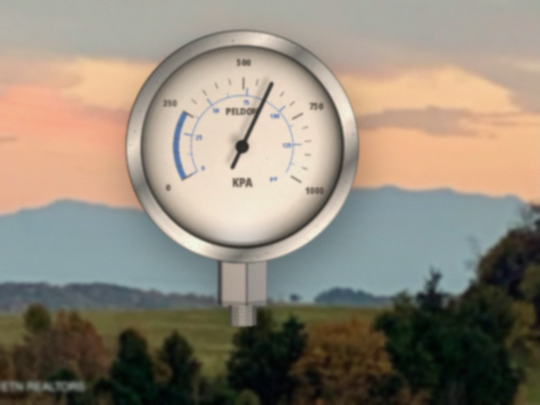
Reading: 600,kPa
